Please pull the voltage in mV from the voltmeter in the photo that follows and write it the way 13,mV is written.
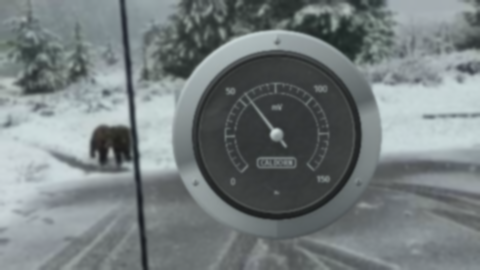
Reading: 55,mV
